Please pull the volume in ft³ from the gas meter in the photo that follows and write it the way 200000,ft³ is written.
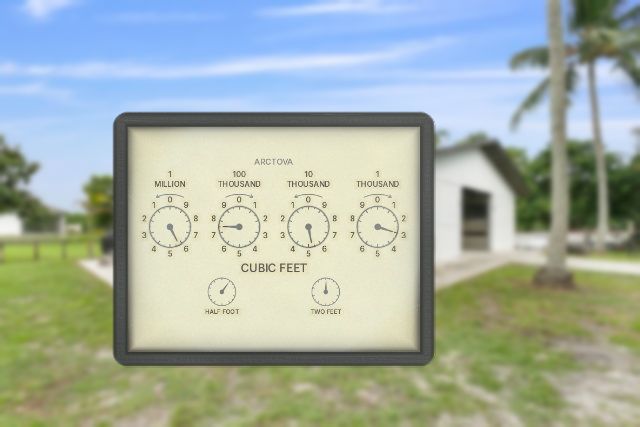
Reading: 575300,ft³
